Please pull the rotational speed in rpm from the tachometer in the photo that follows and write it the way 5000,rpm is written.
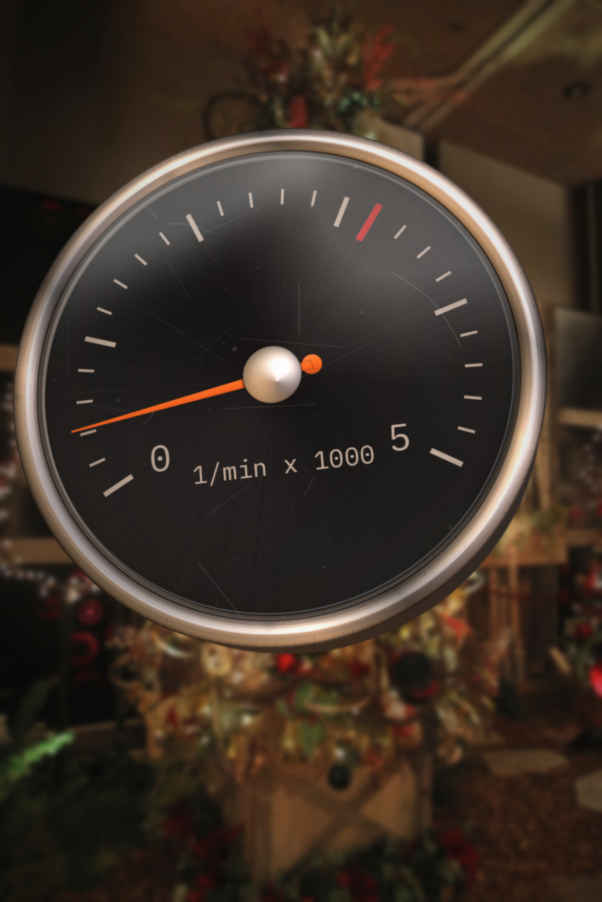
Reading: 400,rpm
